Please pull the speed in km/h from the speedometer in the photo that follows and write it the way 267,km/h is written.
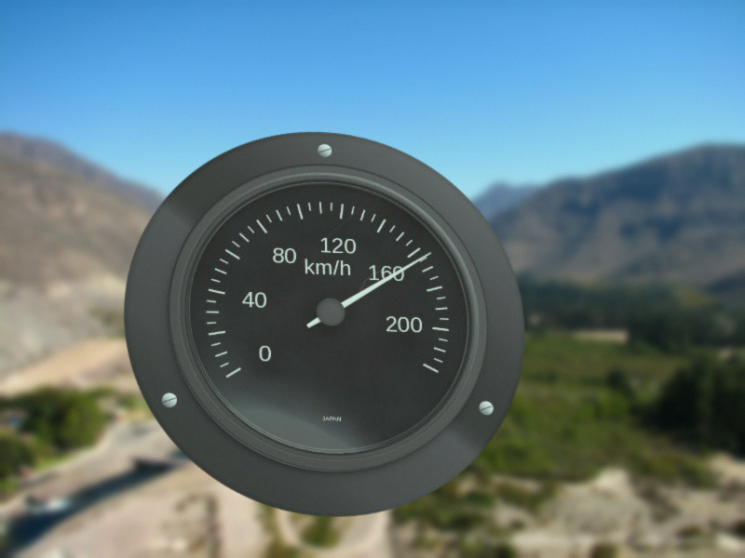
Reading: 165,km/h
